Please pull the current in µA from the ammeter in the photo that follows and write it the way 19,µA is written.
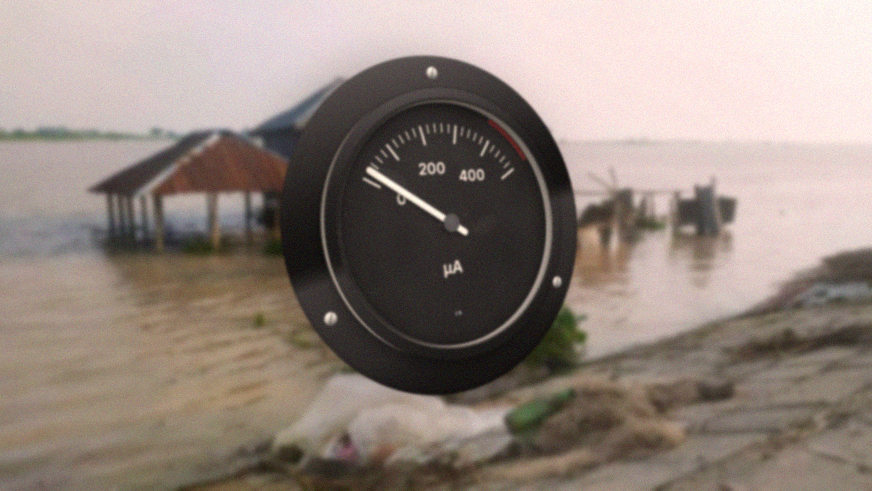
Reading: 20,µA
